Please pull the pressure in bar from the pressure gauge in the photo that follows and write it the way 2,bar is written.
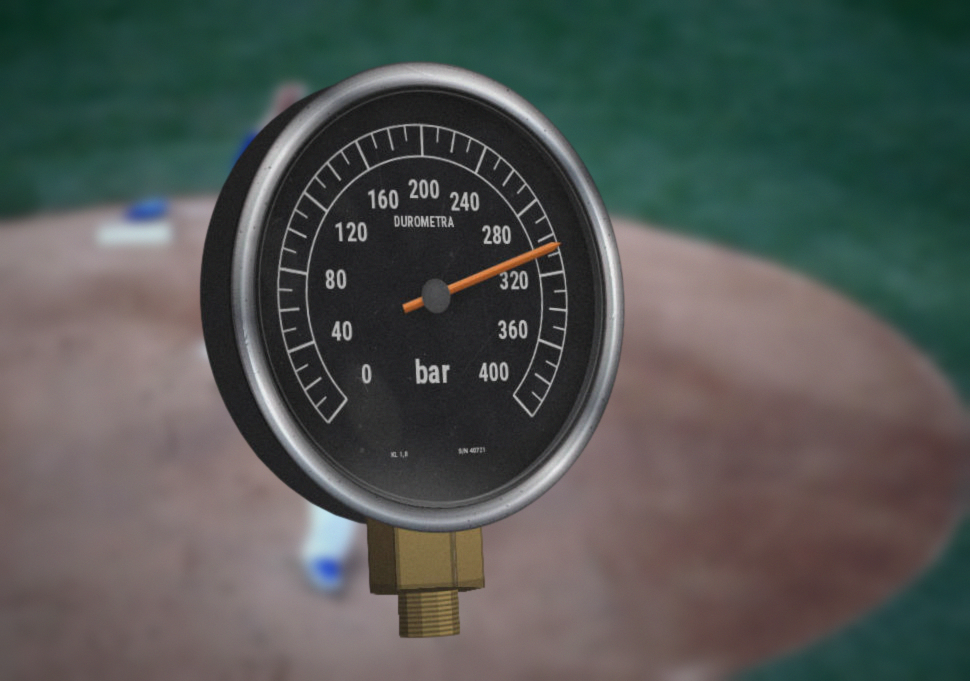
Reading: 305,bar
